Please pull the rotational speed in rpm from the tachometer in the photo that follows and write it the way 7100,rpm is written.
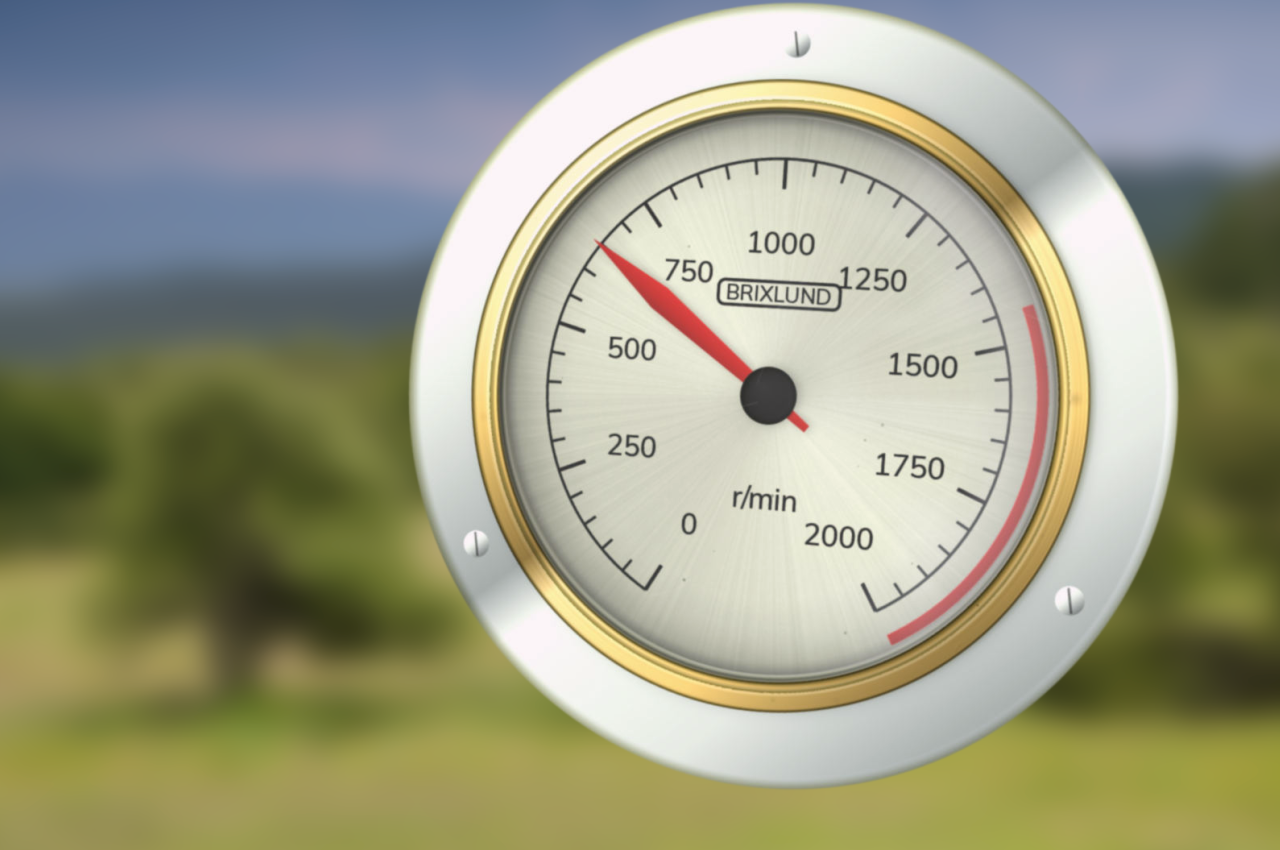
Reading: 650,rpm
